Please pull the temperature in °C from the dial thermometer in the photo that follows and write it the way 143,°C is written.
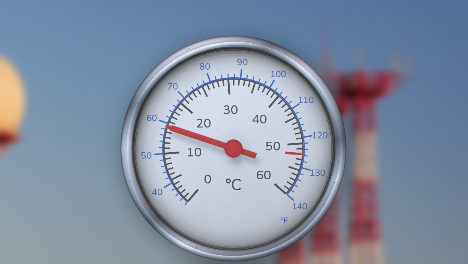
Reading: 15,°C
